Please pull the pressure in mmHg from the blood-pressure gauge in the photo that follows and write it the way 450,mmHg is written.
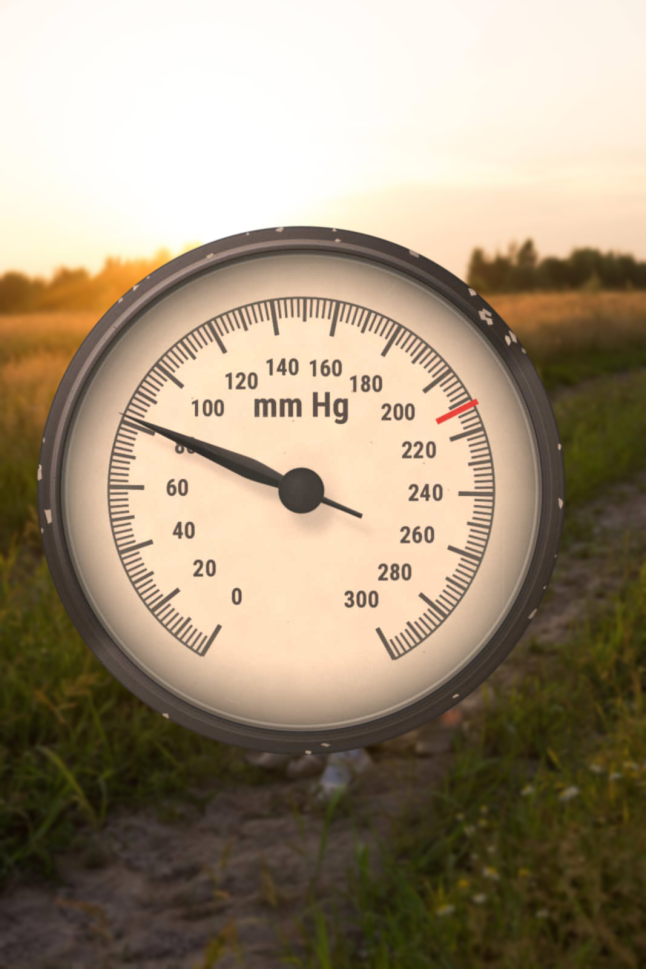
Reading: 82,mmHg
